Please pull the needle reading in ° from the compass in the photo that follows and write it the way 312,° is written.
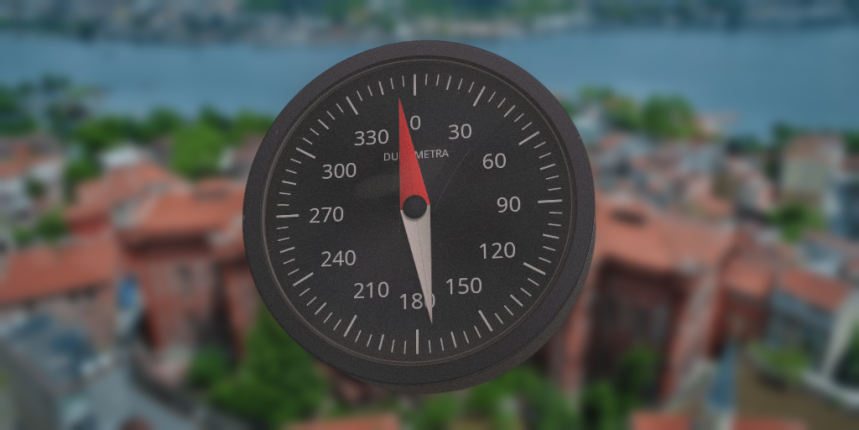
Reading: 352.5,°
